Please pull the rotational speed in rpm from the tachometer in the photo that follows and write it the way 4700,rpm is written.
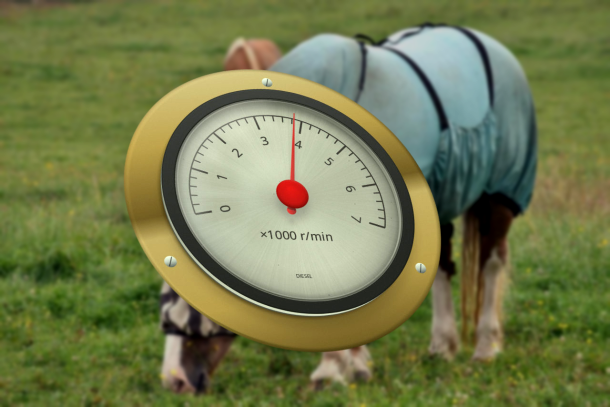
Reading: 3800,rpm
